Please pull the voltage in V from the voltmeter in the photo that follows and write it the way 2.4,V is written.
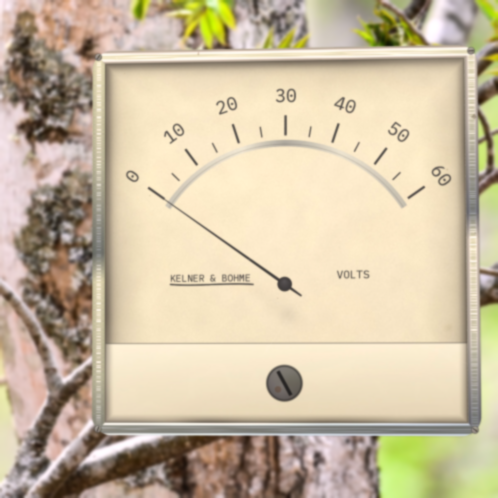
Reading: 0,V
